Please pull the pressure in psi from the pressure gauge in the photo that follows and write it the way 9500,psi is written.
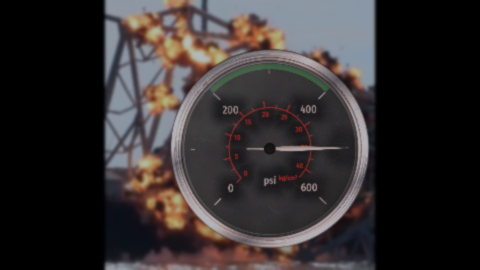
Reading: 500,psi
